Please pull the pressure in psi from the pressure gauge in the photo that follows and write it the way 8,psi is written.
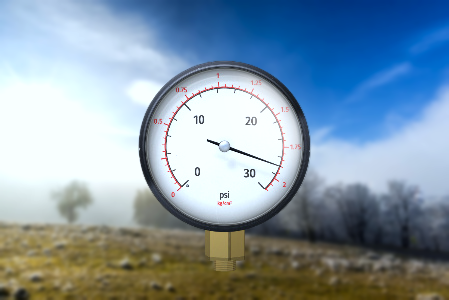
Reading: 27,psi
